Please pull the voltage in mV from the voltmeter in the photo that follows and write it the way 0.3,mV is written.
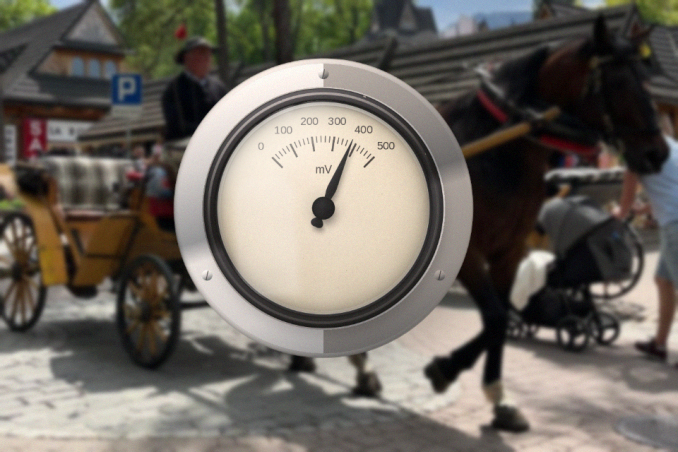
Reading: 380,mV
